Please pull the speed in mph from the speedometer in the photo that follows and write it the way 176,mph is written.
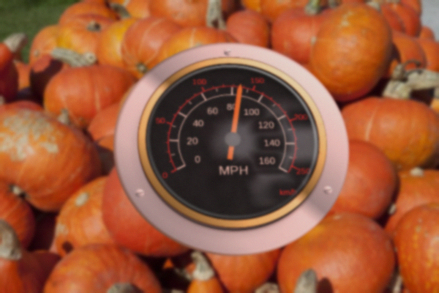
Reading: 85,mph
